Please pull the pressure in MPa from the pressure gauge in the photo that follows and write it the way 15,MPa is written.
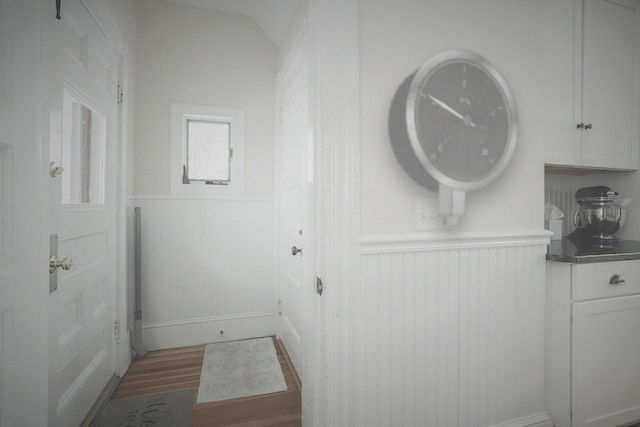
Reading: 4,MPa
